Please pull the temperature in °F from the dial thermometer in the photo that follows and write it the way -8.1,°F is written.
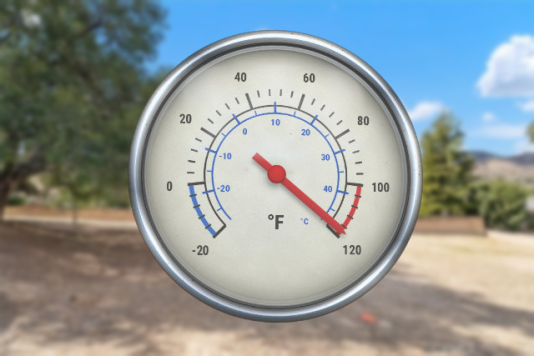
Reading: 118,°F
